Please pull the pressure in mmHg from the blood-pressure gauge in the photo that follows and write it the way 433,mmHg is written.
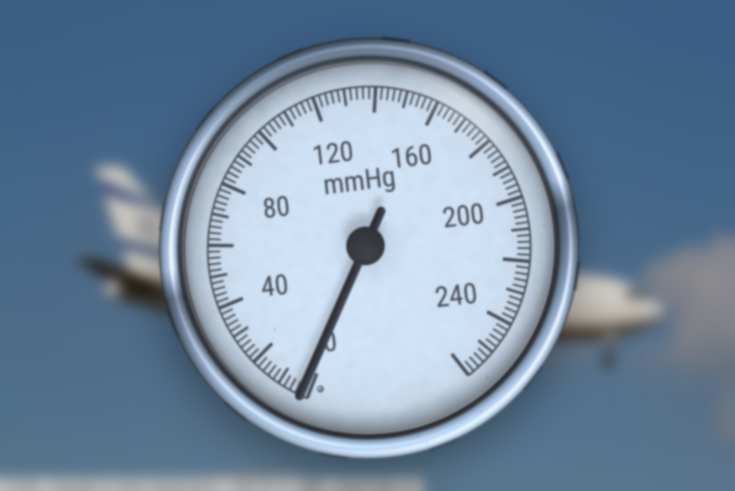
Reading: 2,mmHg
